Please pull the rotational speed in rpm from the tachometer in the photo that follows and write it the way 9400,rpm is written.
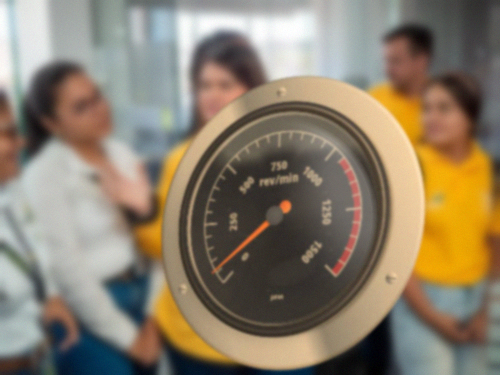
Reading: 50,rpm
